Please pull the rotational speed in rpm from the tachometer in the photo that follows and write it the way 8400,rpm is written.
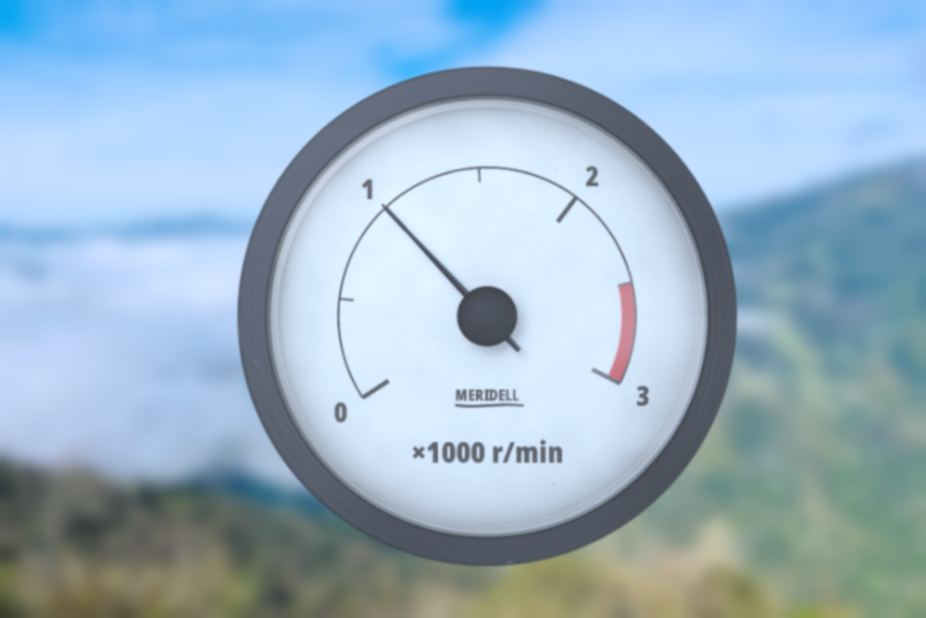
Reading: 1000,rpm
